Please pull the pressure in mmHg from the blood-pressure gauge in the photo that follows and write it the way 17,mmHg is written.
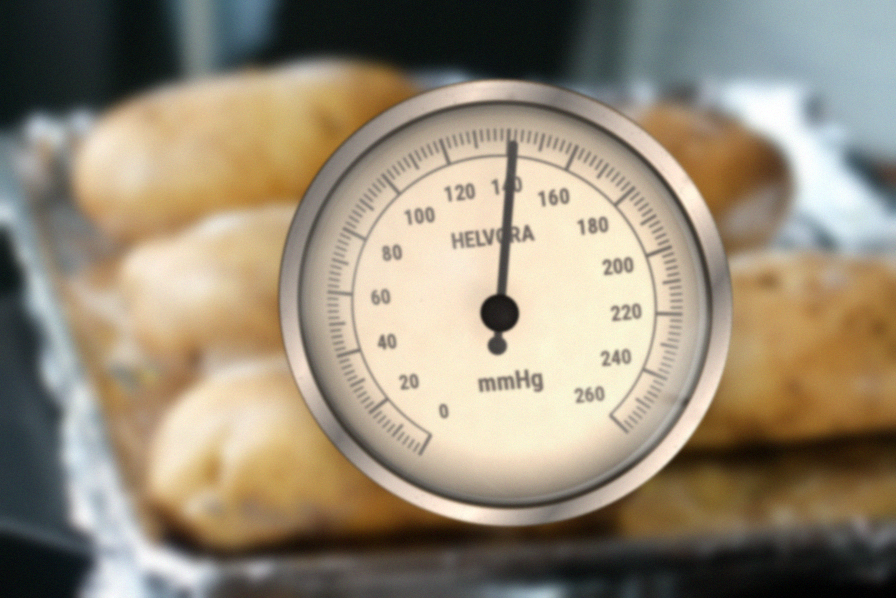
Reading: 142,mmHg
